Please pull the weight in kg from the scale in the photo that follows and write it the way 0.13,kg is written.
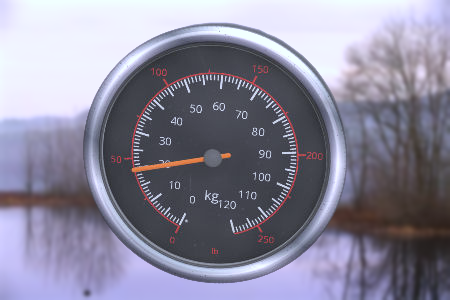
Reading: 20,kg
